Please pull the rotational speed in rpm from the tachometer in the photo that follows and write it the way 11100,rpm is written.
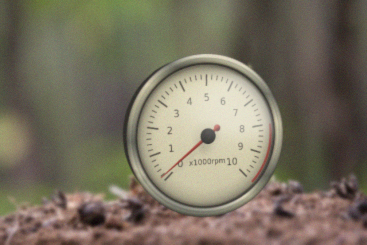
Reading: 200,rpm
